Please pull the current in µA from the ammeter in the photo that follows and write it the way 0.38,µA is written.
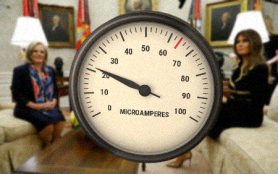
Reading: 22,µA
